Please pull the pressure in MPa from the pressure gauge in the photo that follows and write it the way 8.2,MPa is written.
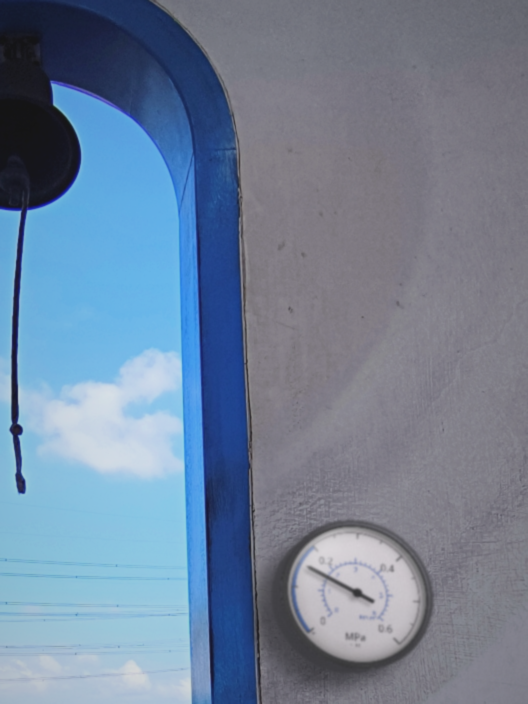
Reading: 0.15,MPa
